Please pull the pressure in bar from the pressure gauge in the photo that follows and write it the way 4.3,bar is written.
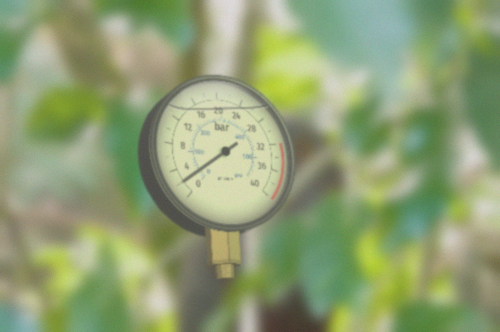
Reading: 2,bar
